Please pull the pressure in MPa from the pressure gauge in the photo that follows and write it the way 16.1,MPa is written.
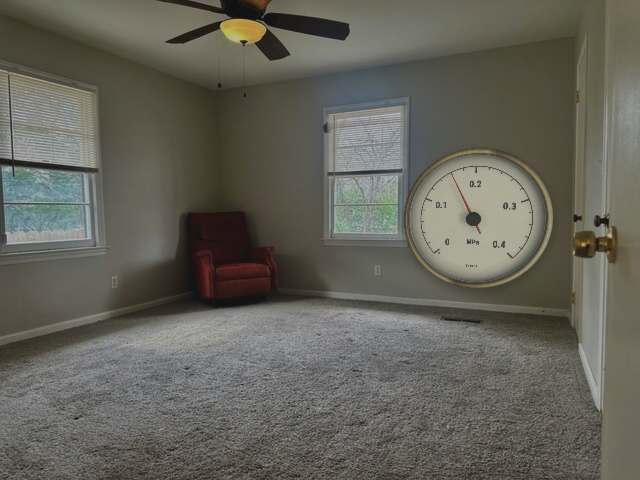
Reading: 0.16,MPa
